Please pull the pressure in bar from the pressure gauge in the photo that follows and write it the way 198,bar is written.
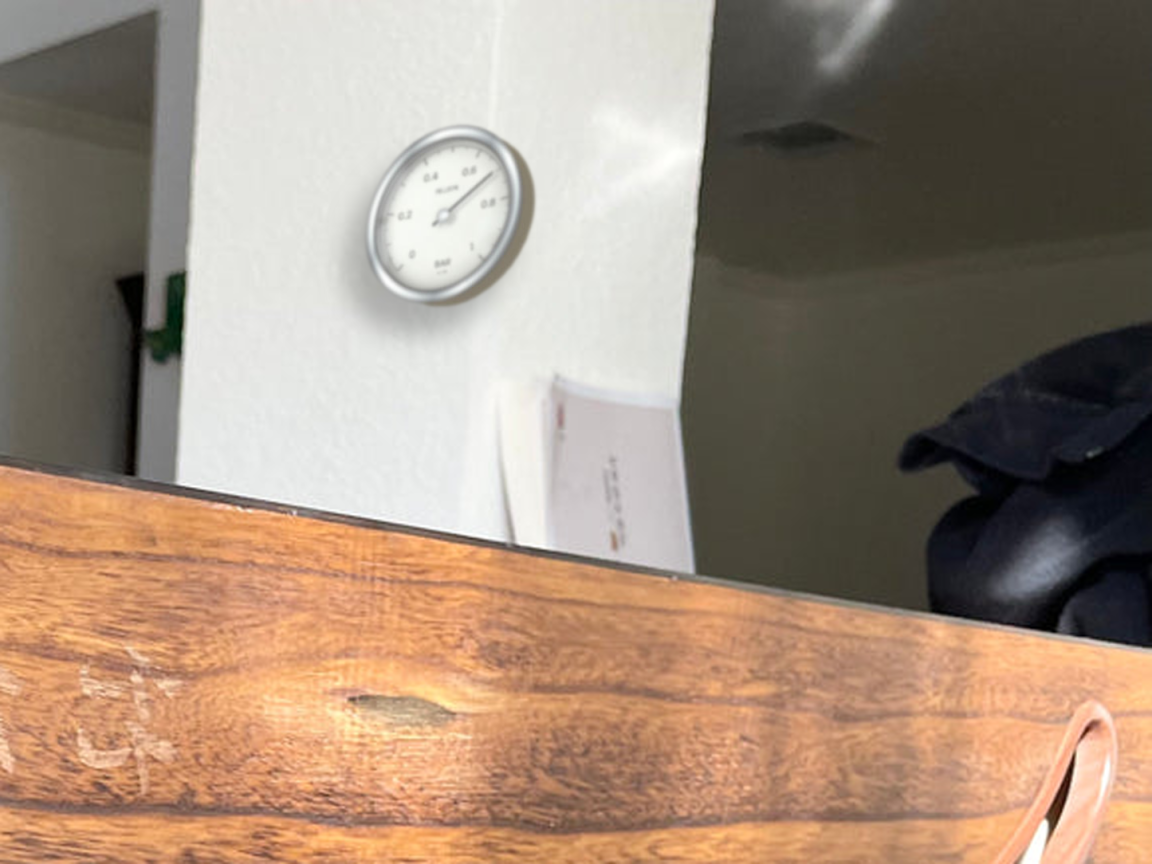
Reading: 0.7,bar
